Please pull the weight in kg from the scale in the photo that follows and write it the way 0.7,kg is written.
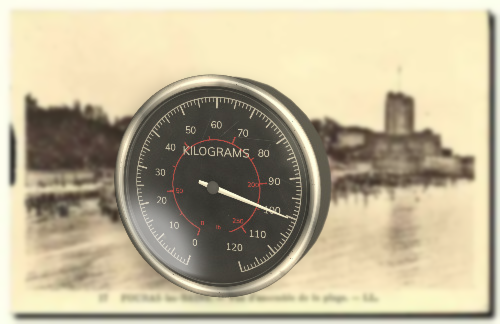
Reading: 100,kg
